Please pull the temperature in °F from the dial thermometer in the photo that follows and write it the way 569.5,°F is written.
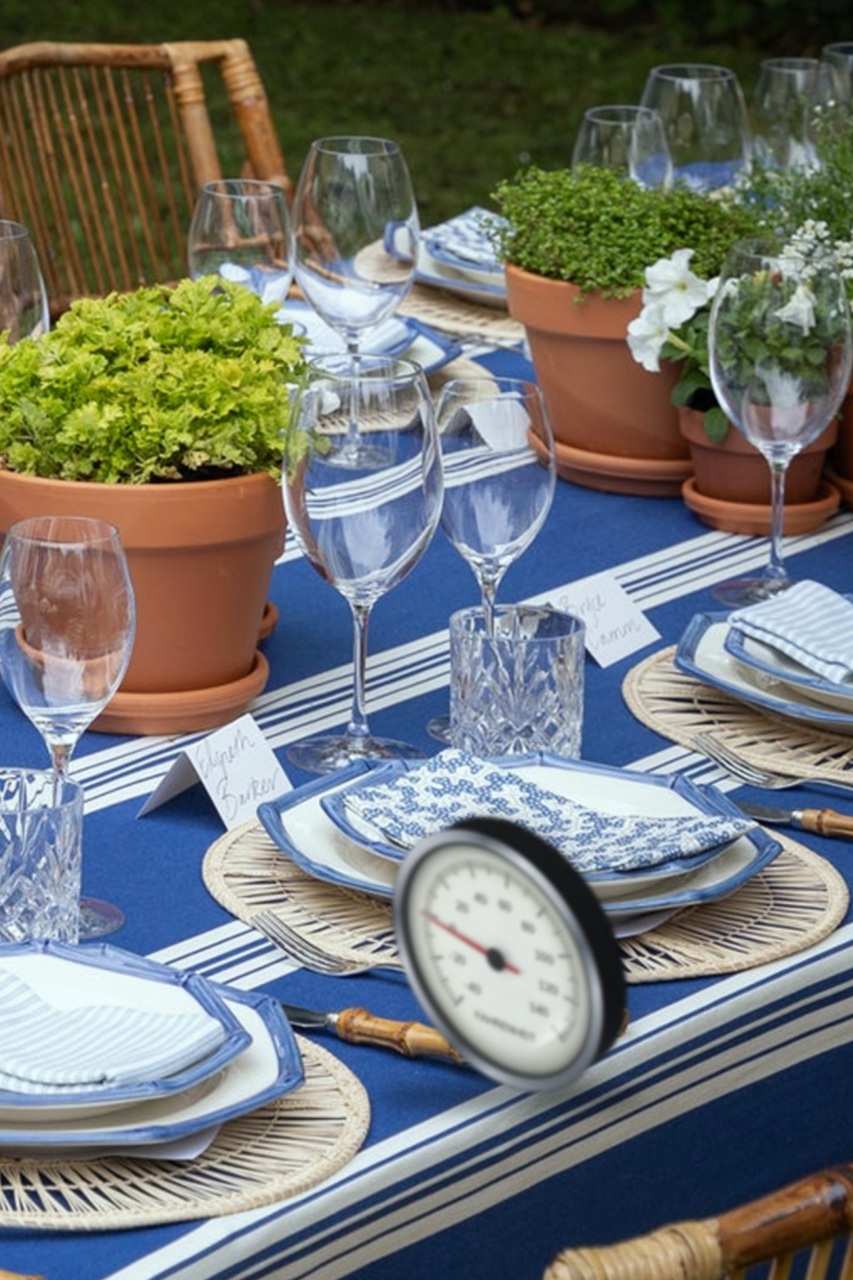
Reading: 0,°F
